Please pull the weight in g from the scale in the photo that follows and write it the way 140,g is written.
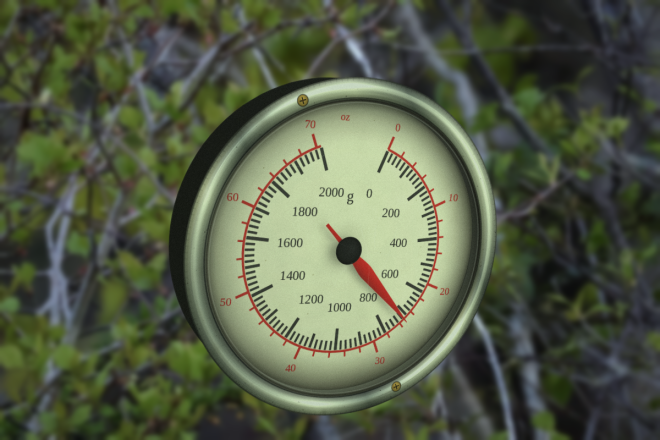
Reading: 720,g
